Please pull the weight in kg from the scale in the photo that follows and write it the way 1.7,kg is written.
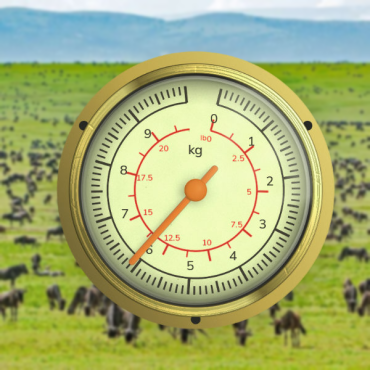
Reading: 6.1,kg
